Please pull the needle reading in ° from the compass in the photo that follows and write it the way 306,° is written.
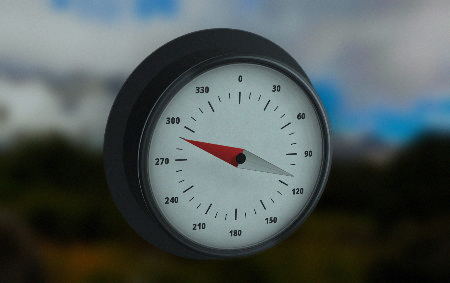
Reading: 290,°
